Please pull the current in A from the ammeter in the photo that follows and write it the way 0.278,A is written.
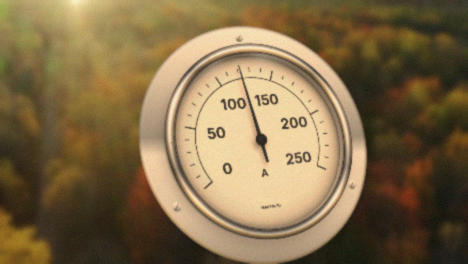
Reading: 120,A
